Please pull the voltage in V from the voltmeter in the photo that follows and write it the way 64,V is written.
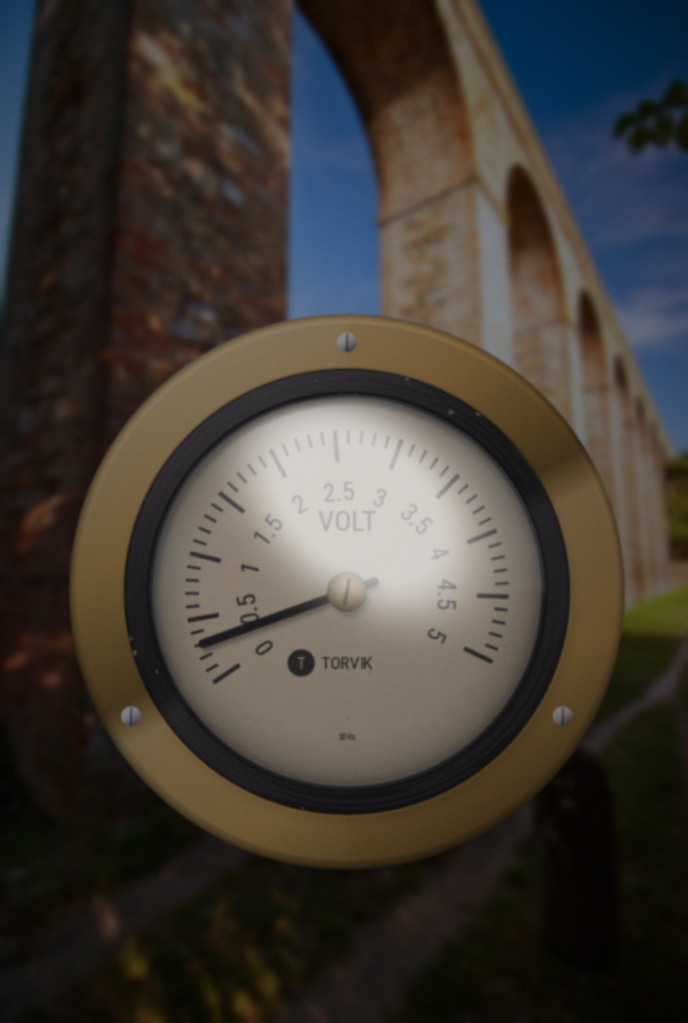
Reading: 0.3,V
